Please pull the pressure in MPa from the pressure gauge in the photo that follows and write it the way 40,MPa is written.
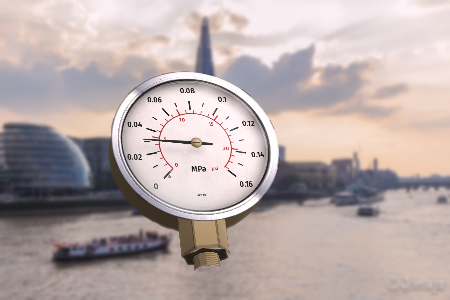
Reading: 0.03,MPa
